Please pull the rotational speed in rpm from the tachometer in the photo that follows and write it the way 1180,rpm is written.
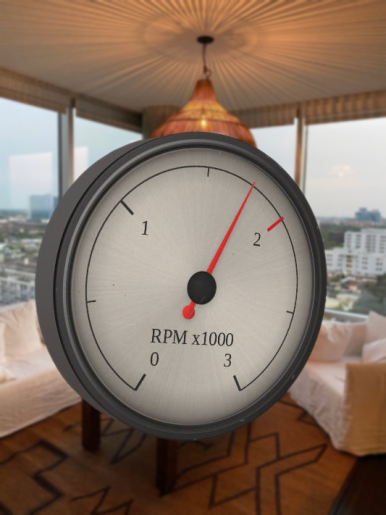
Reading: 1750,rpm
